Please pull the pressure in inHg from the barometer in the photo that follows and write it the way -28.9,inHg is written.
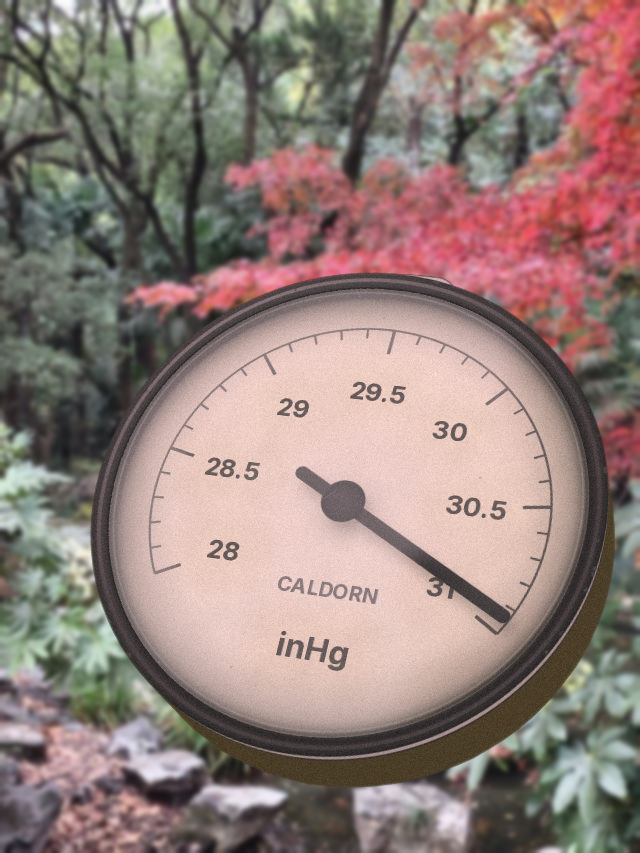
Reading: 30.95,inHg
